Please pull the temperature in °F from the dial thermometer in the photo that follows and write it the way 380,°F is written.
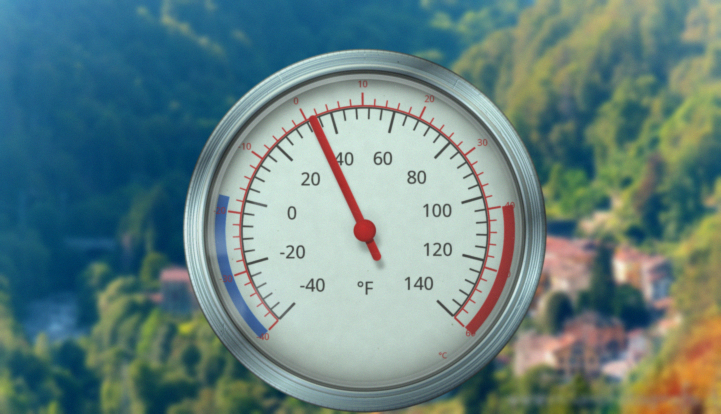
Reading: 34,°F
